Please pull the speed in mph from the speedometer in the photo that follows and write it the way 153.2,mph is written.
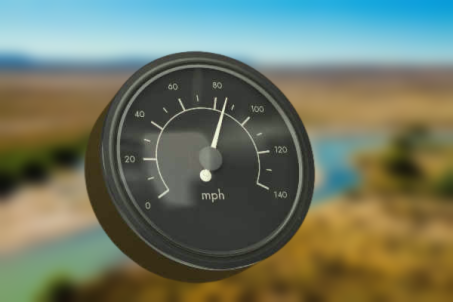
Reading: 85,mph
